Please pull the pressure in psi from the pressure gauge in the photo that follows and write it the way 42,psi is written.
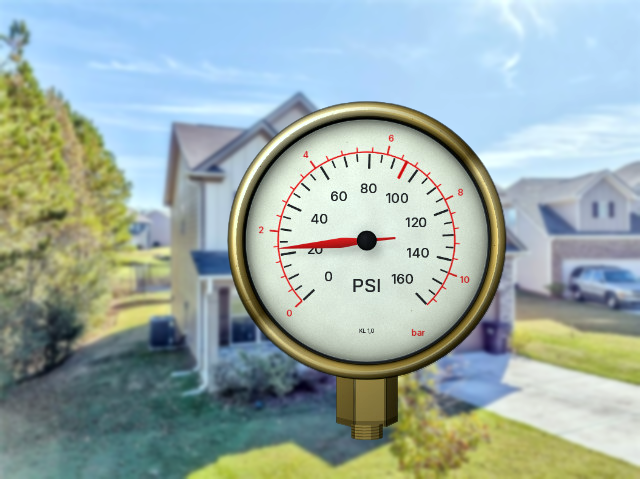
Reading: 22.5,psi
